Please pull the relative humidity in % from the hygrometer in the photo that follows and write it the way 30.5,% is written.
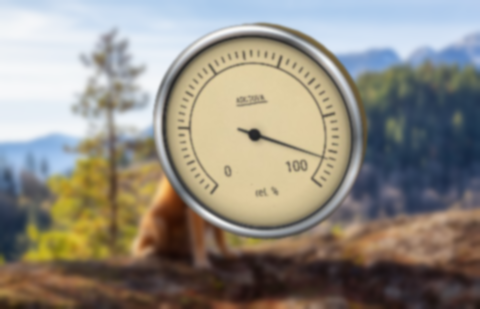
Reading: 92,%
